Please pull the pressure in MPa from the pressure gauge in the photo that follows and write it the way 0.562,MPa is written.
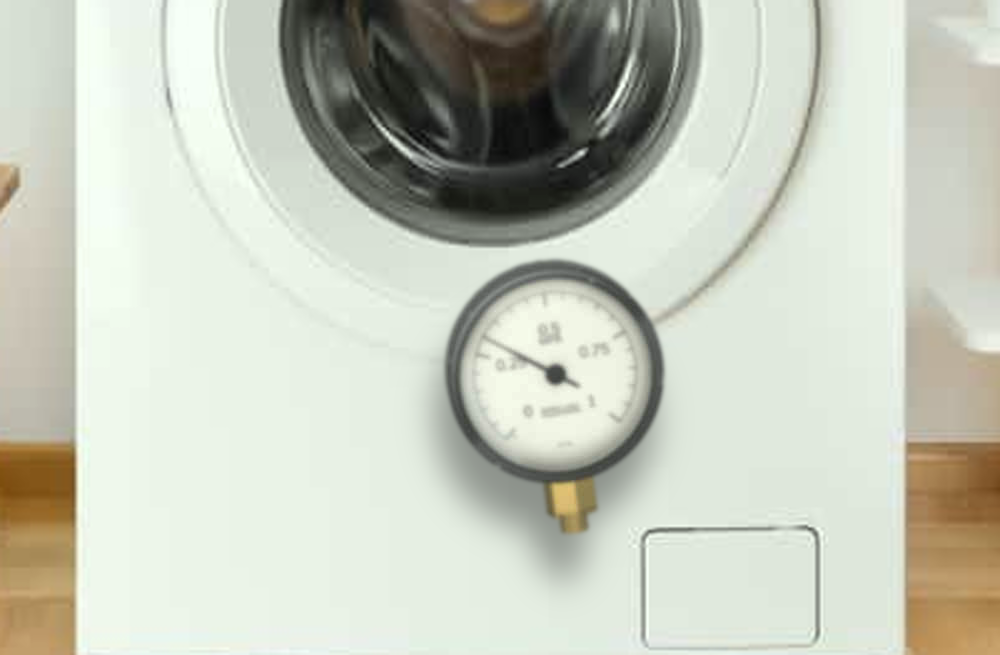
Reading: 0.3,MPa
